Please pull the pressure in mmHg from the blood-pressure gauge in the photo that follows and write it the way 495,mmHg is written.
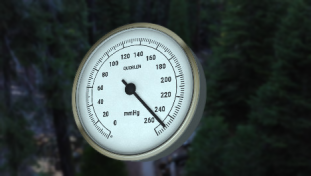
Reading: 250,mmHg
